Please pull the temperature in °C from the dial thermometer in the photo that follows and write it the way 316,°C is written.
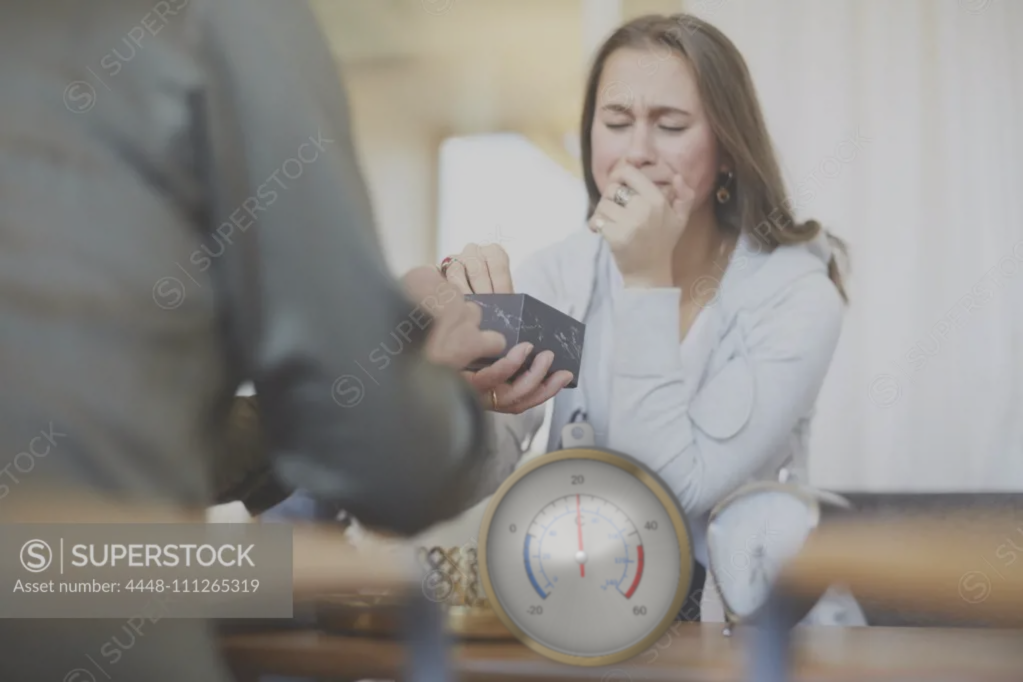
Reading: 20,°C
